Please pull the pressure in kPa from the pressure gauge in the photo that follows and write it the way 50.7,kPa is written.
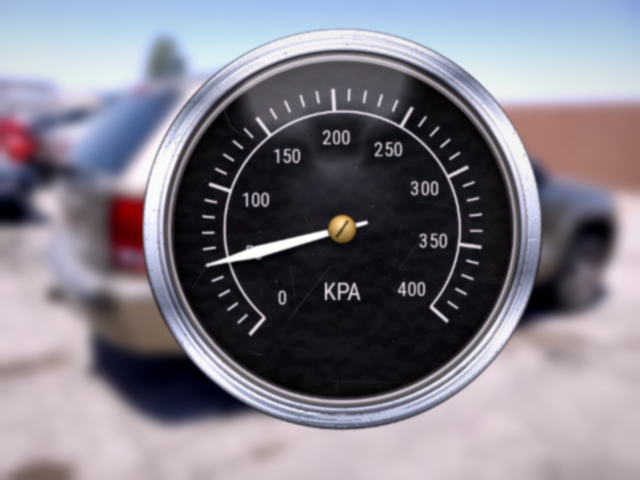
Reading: 50,kPa
